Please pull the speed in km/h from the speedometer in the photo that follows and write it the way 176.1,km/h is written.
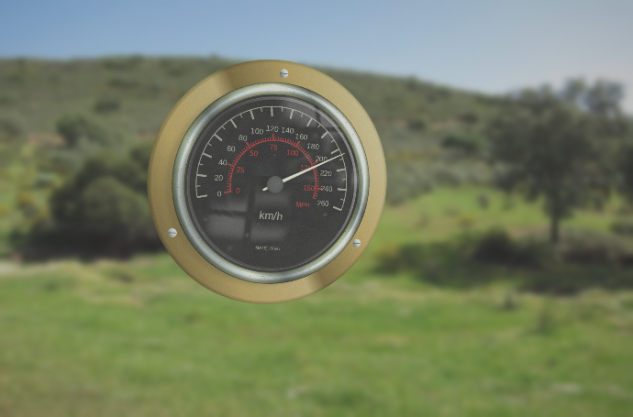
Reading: 205,km/h
